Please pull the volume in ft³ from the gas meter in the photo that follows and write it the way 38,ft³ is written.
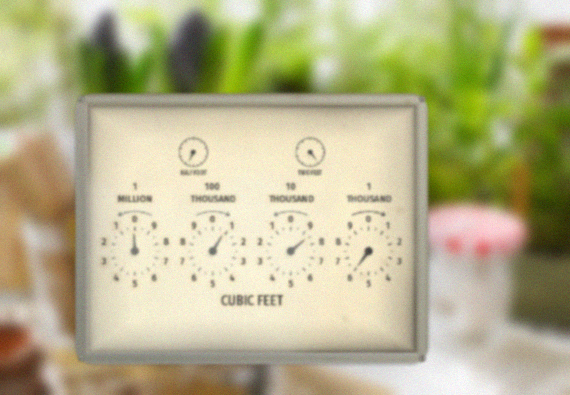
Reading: 8600,ft³
